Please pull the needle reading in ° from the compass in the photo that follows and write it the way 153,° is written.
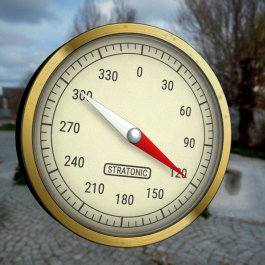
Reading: 120,°
